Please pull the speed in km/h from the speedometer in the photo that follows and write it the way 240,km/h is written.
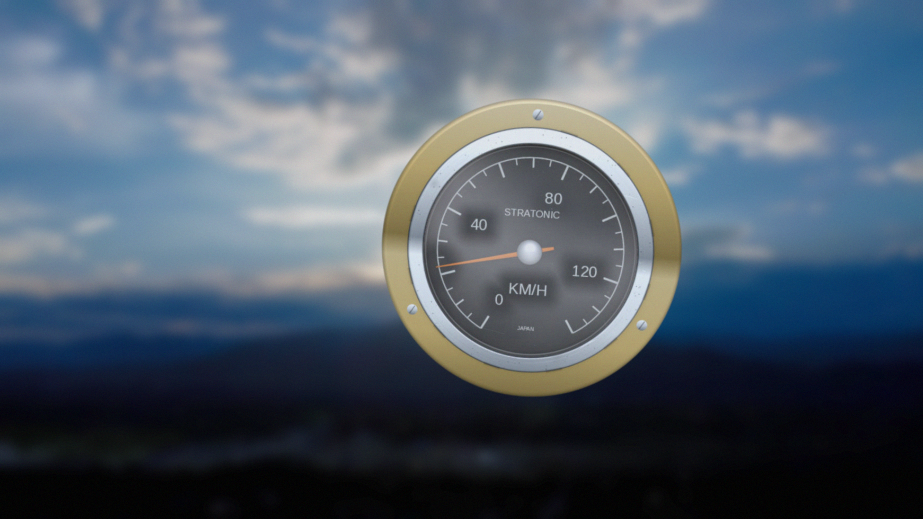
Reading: 22.5,km/h
